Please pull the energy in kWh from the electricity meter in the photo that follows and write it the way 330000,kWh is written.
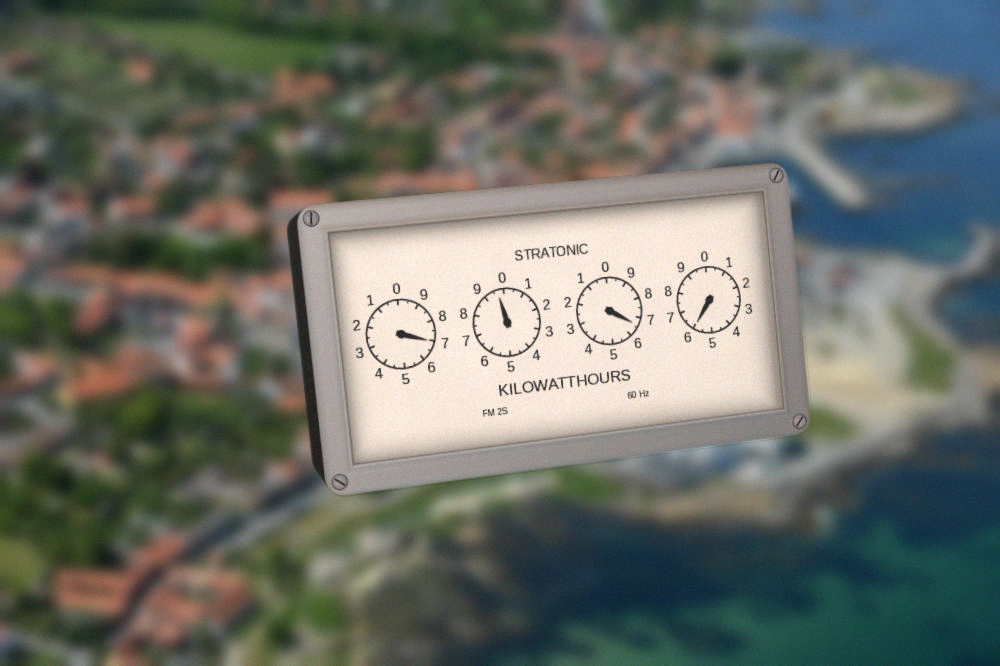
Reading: 6966,kWh
